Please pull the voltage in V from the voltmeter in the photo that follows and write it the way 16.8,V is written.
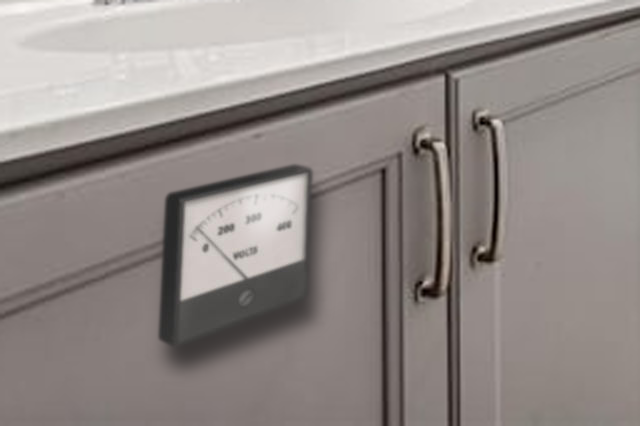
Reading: 100,V
